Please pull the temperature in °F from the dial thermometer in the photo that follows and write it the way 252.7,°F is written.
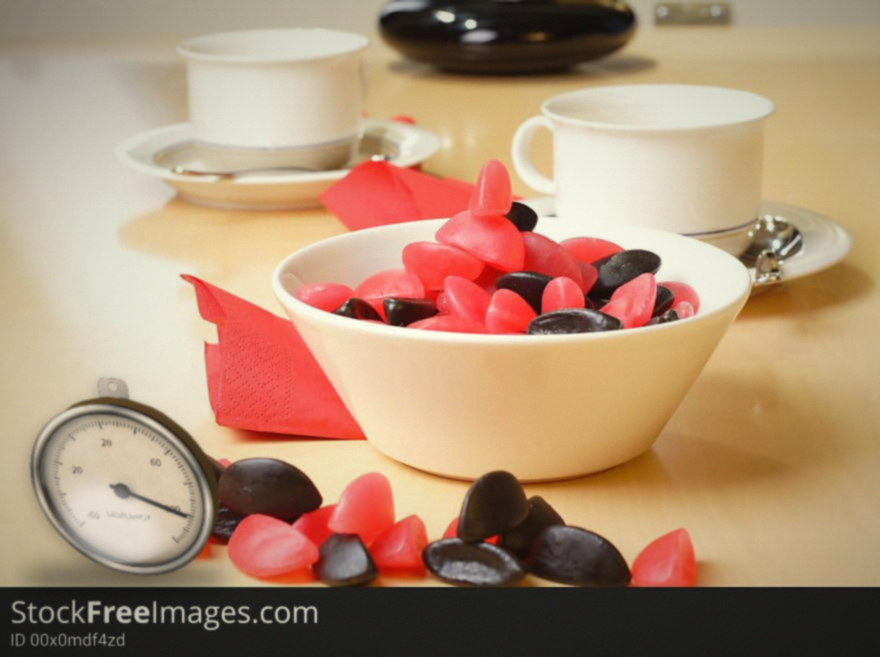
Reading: 100,°F
